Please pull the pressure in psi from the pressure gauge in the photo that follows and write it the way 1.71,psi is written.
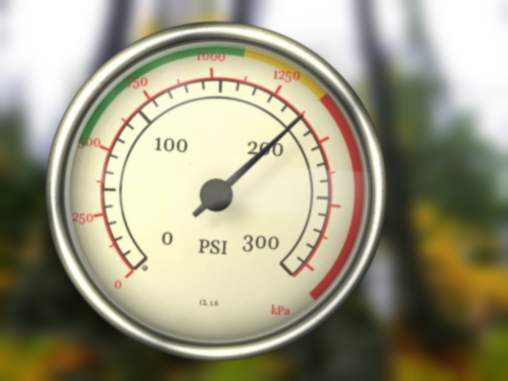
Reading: 200,psi
